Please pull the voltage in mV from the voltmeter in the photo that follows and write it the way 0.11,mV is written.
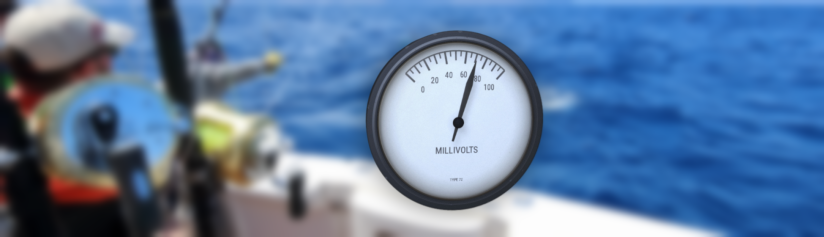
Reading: 70,mV
